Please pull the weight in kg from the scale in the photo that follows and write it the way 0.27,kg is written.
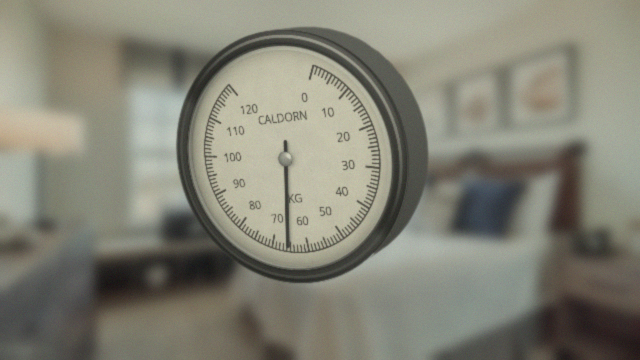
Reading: 65,kg
